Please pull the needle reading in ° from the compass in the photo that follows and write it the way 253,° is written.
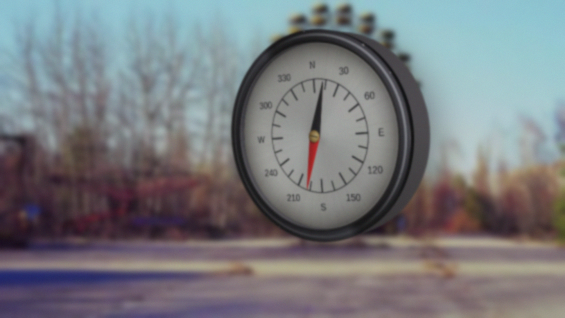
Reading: 195,°
